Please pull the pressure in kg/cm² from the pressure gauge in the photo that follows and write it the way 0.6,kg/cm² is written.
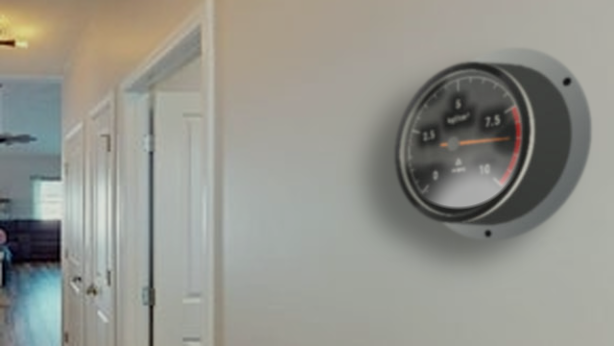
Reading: 8.5,kg/cm²
